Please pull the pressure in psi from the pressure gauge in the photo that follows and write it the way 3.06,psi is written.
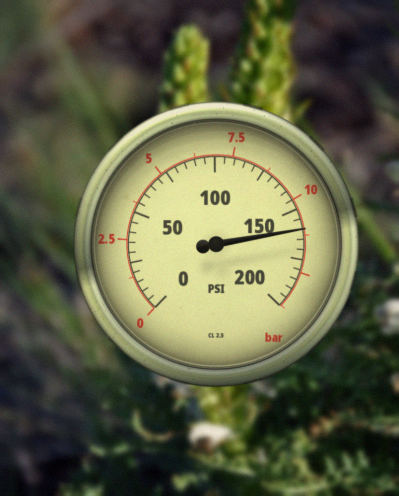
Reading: 160,psi
